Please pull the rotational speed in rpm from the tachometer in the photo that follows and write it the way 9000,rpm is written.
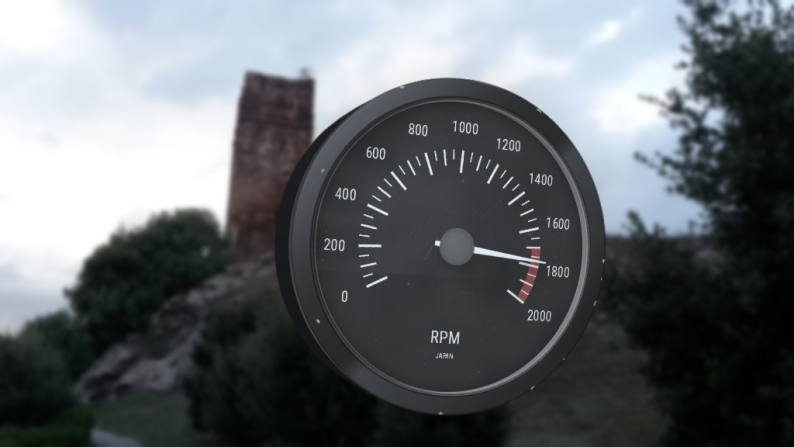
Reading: 1775,rpm
